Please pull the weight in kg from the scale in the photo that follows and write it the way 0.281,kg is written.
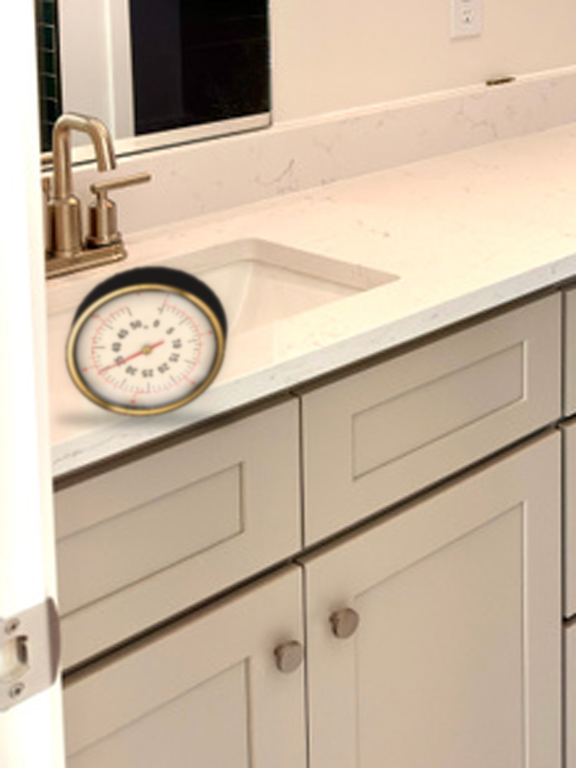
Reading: 35,kg
